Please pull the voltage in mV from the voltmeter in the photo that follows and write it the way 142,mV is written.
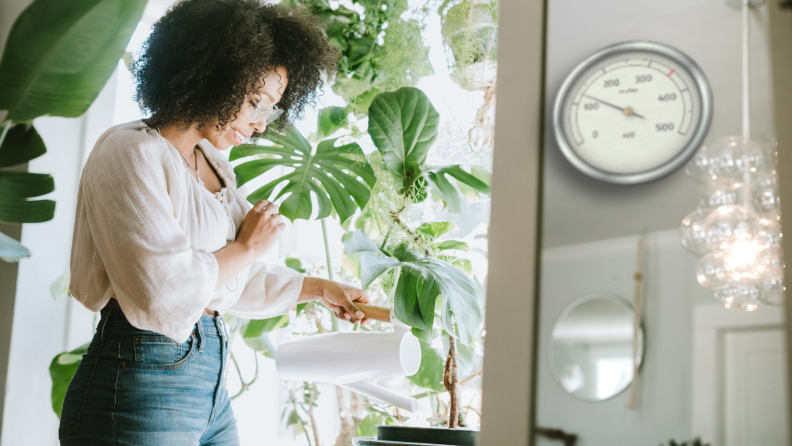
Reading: 125,mV
